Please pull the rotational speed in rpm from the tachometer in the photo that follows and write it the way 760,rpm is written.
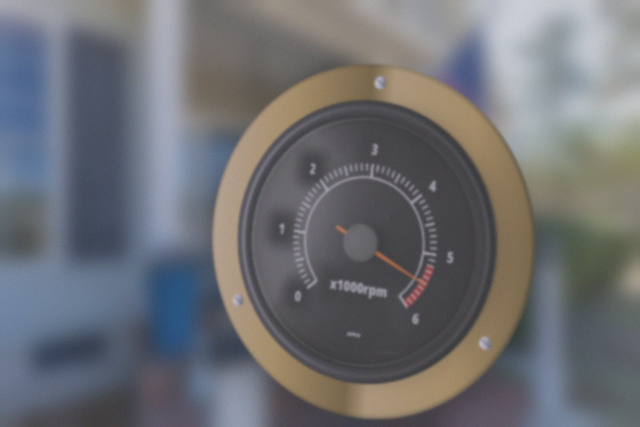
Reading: 5500,rpm
